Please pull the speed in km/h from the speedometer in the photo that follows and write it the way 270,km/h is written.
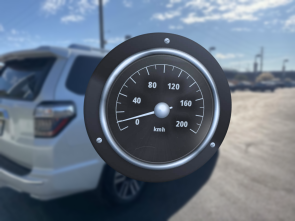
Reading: 10,km/h
